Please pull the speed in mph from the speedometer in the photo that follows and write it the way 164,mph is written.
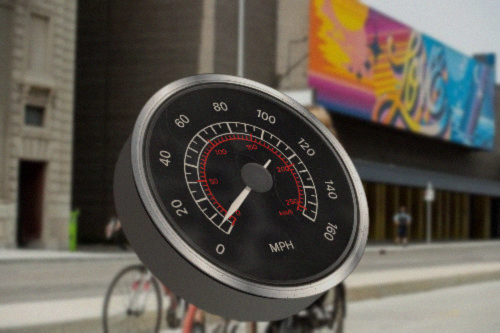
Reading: 5,mph
